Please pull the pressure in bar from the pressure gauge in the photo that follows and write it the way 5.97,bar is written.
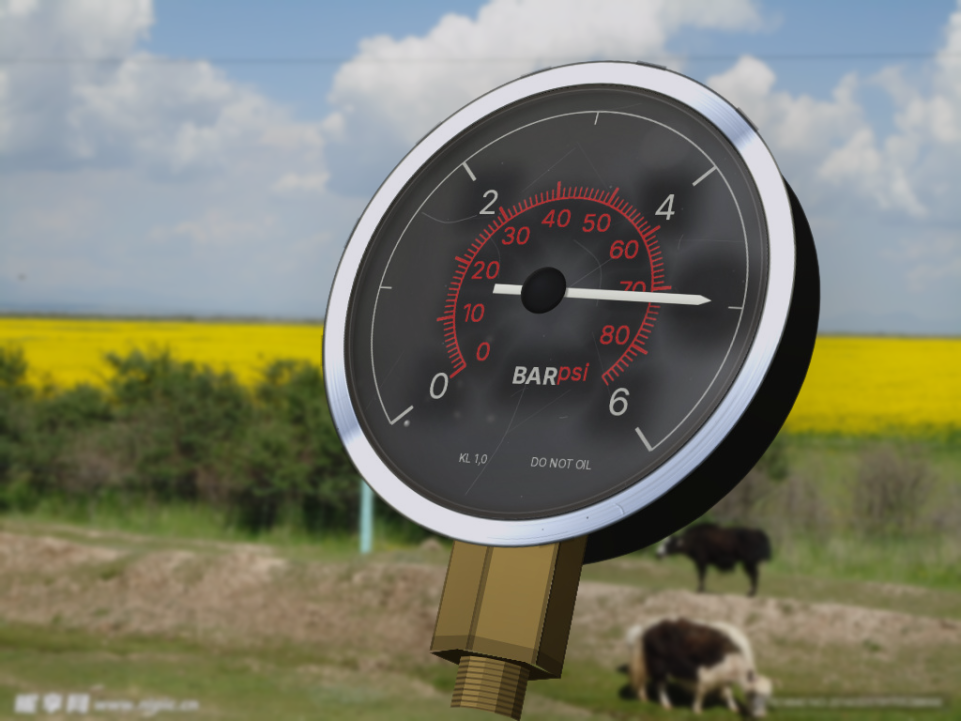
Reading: 5,bar
